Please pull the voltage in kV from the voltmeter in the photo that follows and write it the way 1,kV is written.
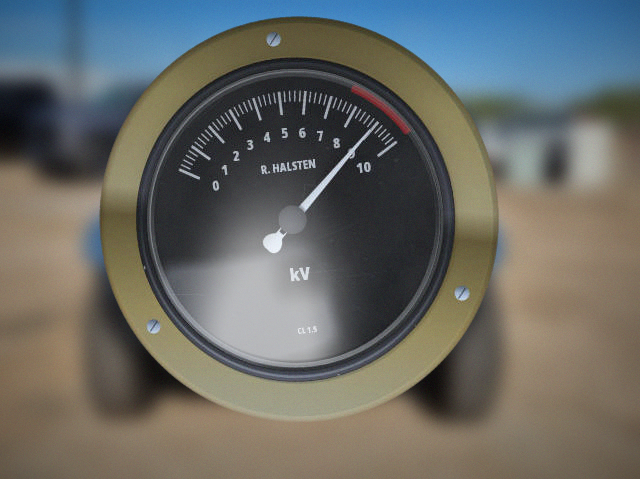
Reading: 9,kV
